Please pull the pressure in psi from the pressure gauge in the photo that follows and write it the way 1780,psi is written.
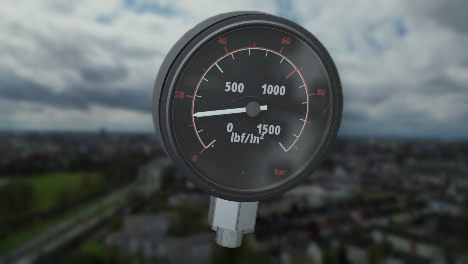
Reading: 200,psi
